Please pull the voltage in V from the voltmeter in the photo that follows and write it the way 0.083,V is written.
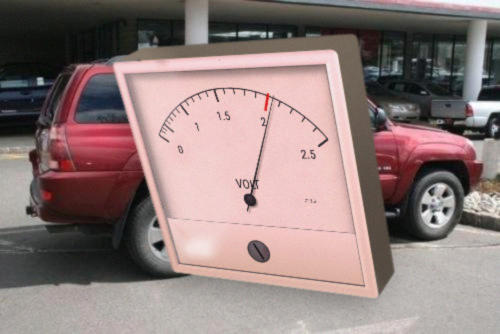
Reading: 2.05,V
